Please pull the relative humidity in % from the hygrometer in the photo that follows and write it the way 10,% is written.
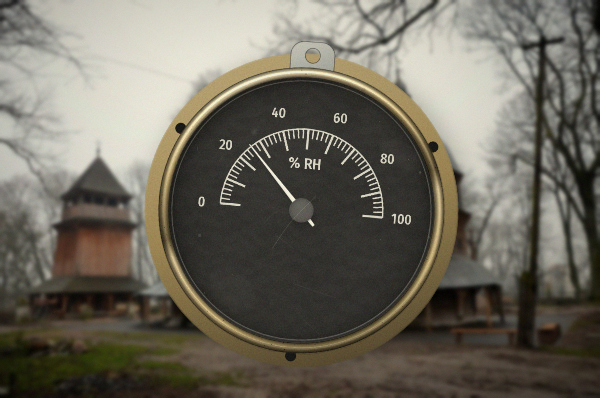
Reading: 26,%
